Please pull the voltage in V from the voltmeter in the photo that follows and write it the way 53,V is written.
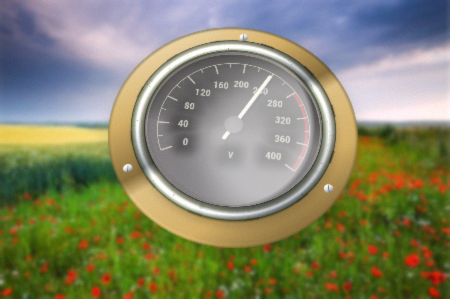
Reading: 240,V
